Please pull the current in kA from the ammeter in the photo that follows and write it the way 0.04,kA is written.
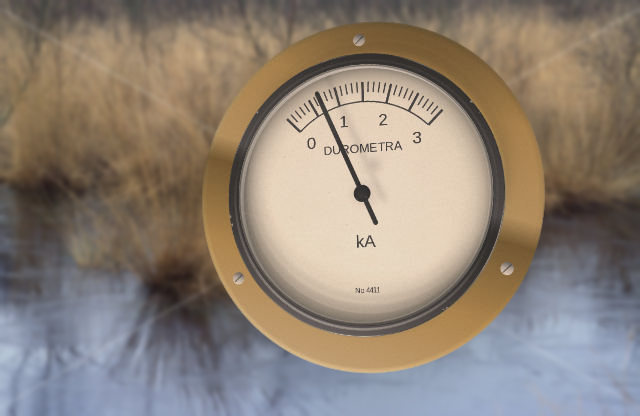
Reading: 0.7,kA
